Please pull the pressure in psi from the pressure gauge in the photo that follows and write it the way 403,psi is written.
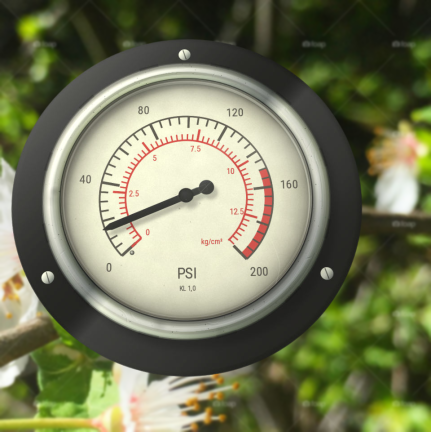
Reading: 15,psi
